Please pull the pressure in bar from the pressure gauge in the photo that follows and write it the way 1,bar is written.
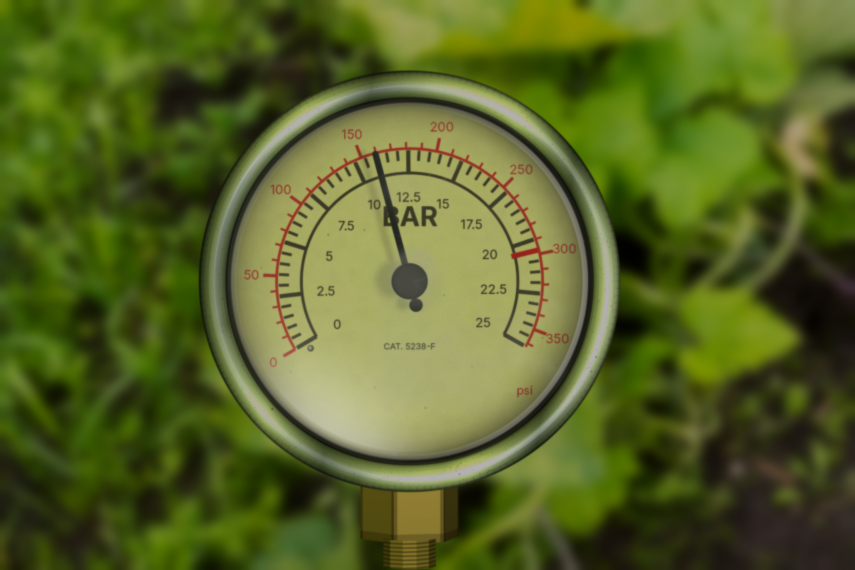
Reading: 11,bar
